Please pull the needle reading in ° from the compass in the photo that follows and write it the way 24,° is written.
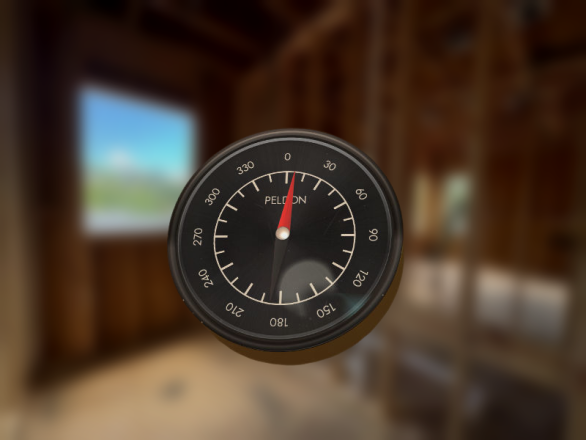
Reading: 7.5,°
